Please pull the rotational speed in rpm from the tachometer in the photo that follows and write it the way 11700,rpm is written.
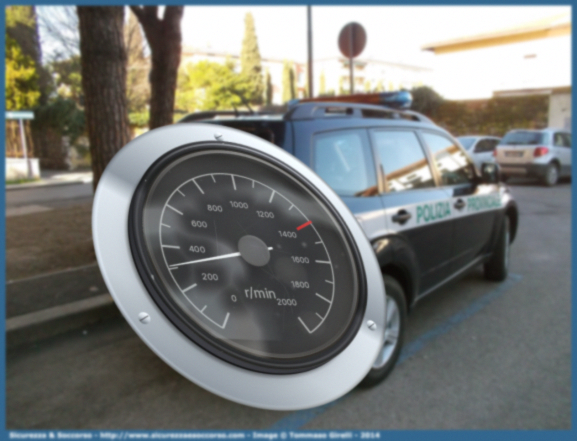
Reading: 300,rpm
